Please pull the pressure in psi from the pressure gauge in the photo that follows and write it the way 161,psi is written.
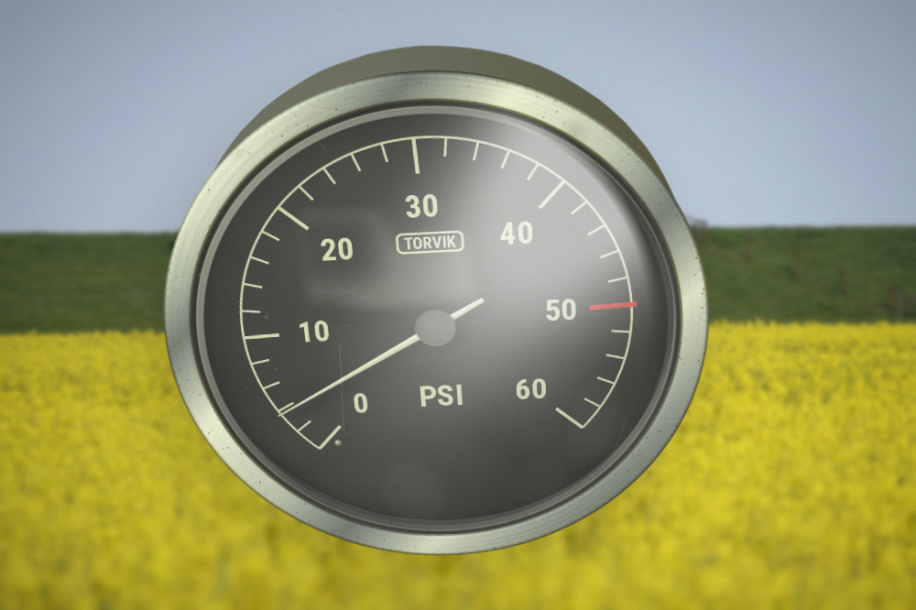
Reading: 4,psi
